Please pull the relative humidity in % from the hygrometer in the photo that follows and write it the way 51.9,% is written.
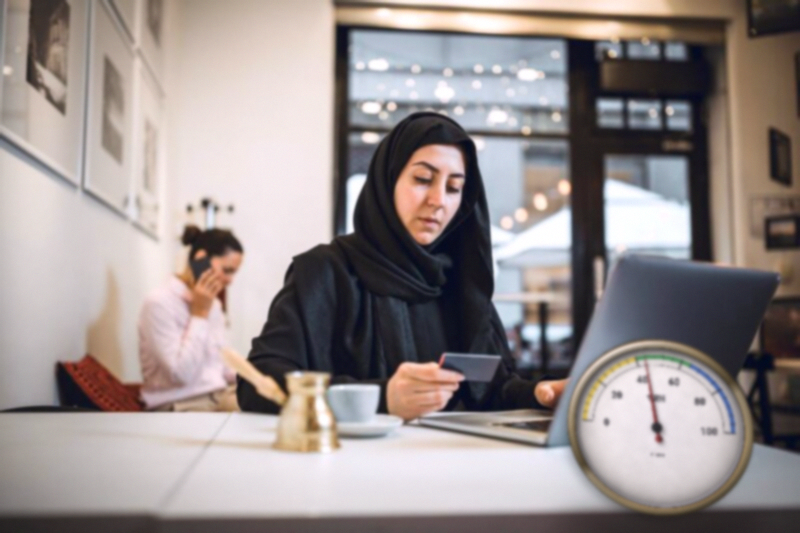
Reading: 44,%
